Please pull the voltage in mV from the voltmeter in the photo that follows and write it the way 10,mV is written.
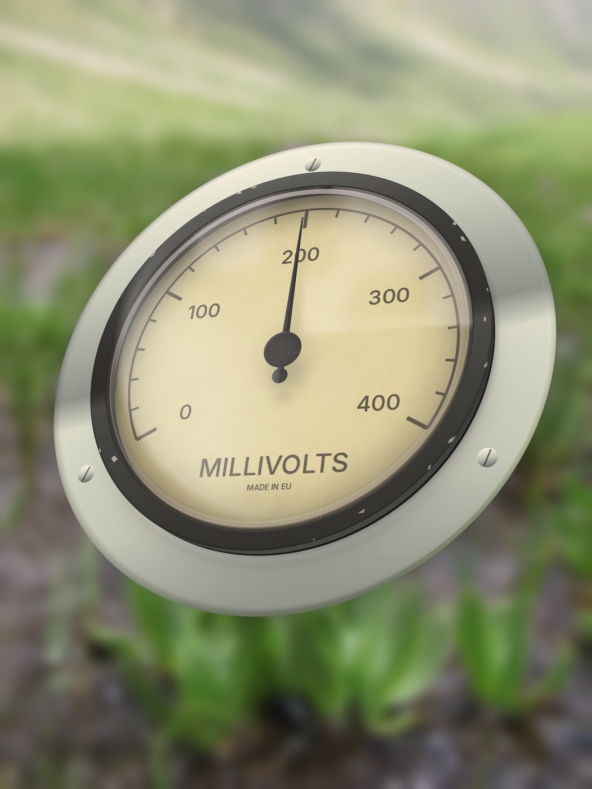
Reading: 200,mV
